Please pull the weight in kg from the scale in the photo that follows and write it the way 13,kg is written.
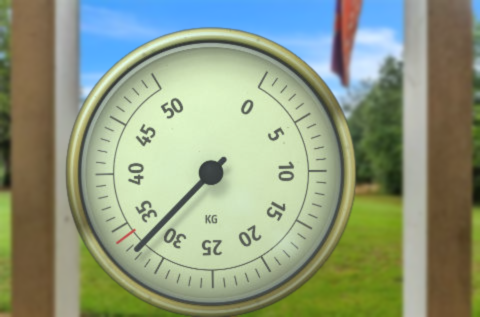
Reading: 32.5,kg
